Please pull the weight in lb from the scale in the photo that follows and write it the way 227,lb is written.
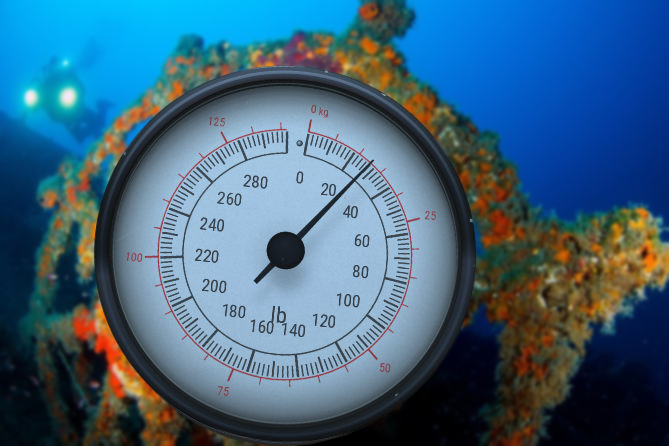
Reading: 28,lb
